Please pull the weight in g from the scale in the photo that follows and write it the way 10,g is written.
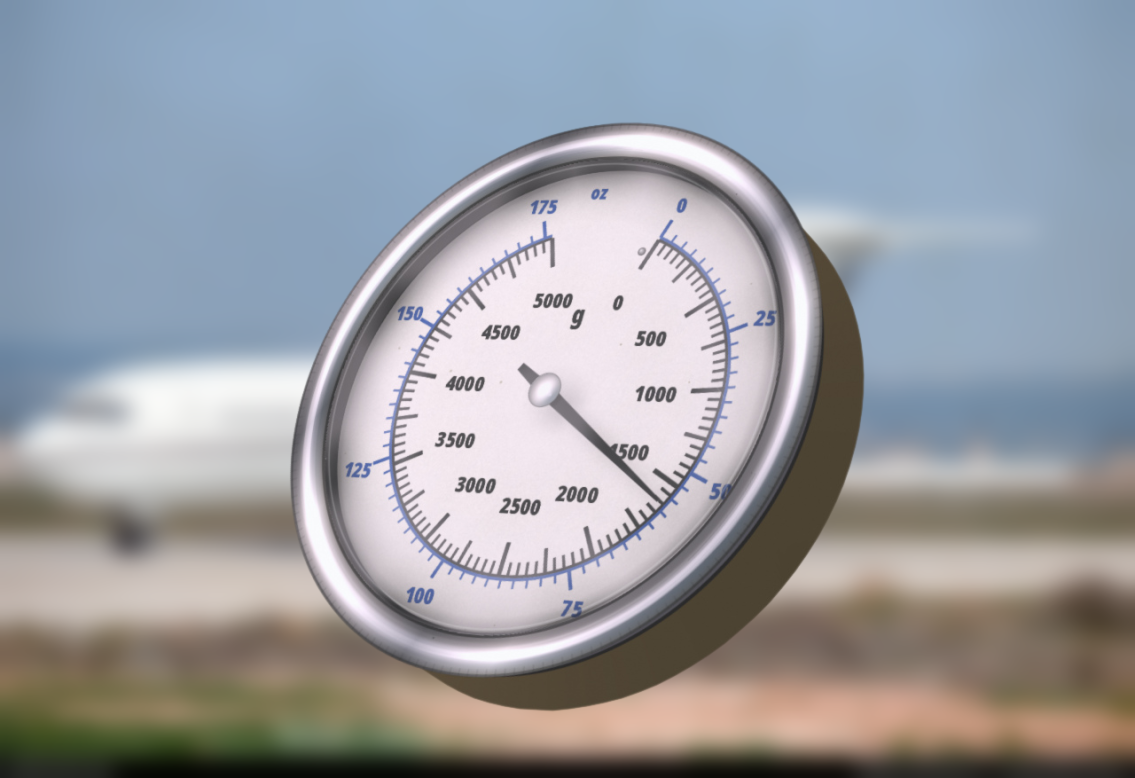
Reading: 1600,g
